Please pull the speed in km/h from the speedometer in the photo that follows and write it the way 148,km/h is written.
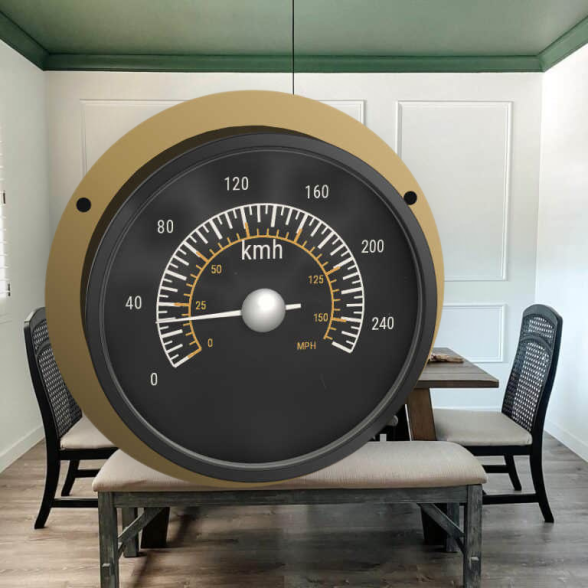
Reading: 30,km/h
